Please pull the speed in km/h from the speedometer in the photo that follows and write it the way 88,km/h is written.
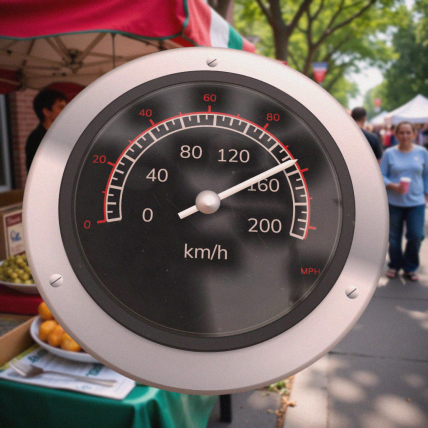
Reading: 155,km/h
